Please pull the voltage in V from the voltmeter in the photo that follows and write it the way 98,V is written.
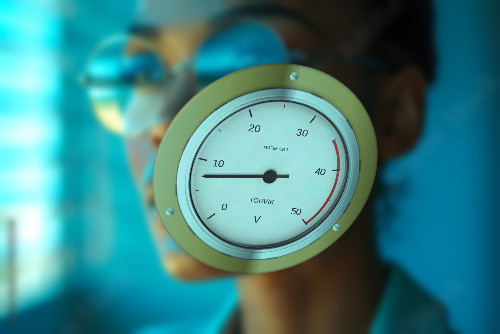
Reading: 7.5,V
